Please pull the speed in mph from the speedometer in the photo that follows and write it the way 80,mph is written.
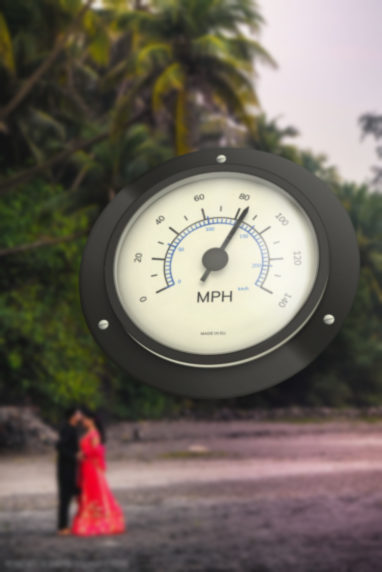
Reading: 85,mph
